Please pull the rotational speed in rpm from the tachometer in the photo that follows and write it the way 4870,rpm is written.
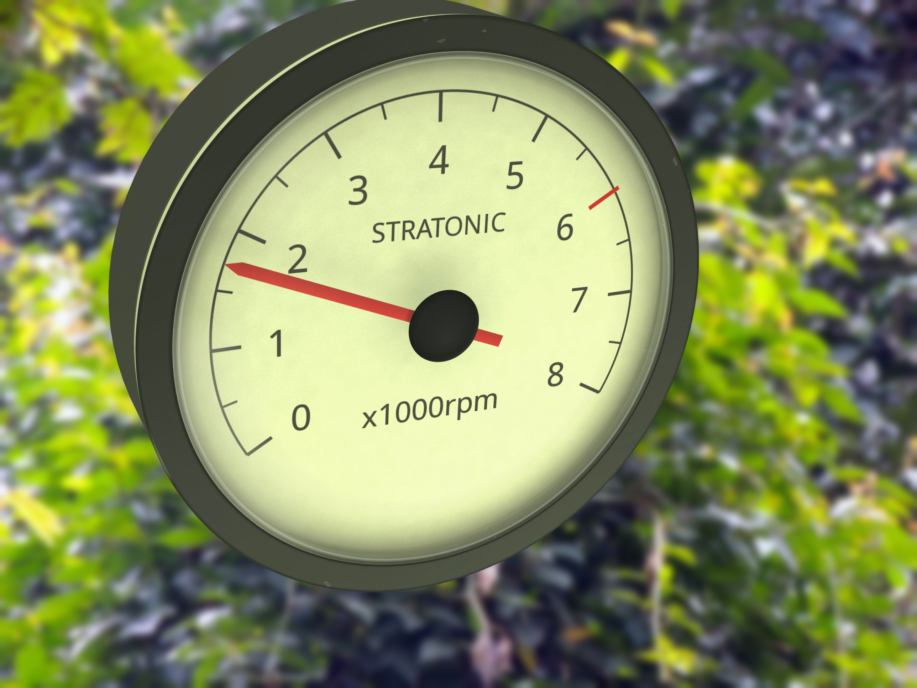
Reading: 1750,rpm
